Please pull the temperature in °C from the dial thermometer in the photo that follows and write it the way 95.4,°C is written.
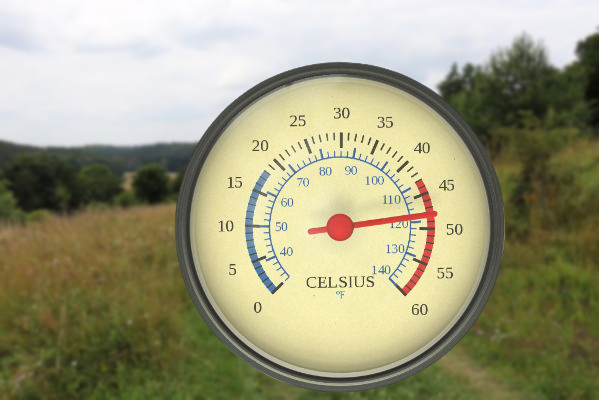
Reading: 48,°C
